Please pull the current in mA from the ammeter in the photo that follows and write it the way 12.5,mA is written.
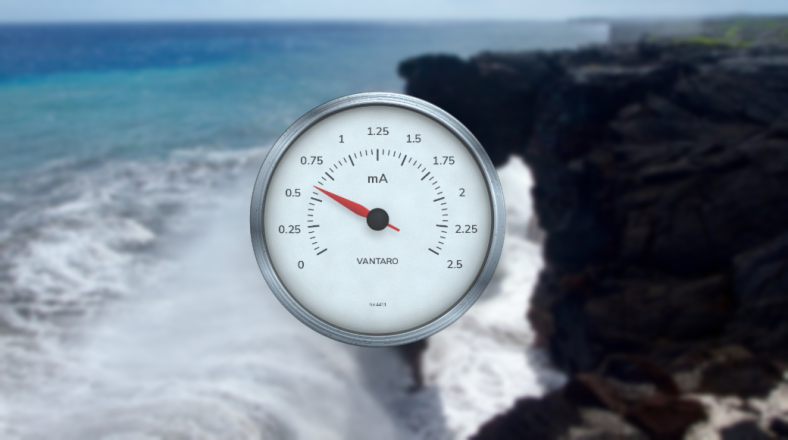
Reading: 0.6,mA
